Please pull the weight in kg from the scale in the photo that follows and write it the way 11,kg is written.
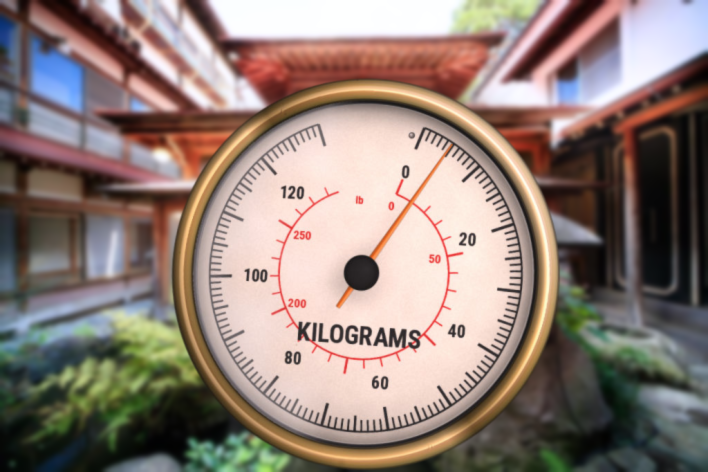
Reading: 5,kg
